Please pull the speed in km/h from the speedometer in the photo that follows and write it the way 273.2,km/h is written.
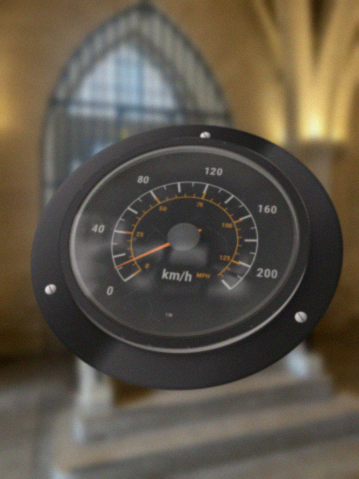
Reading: 10,km/h
